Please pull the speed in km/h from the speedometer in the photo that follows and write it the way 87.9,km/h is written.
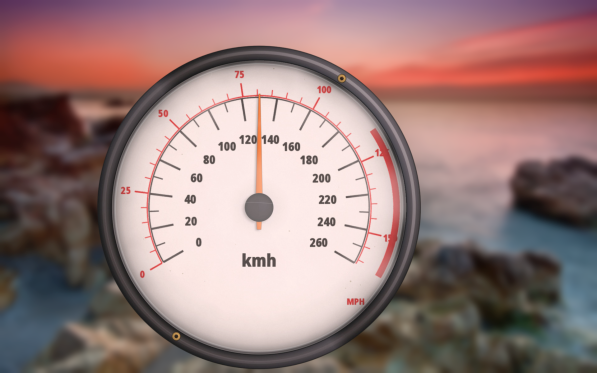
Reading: 130,km/h
